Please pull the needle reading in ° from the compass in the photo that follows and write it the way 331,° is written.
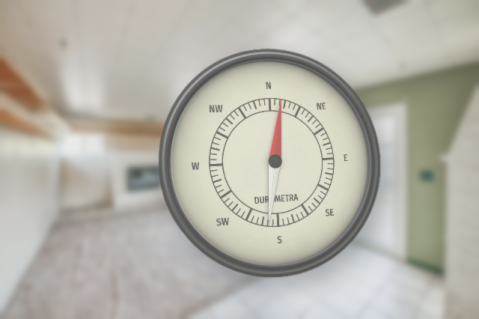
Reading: 10,°
